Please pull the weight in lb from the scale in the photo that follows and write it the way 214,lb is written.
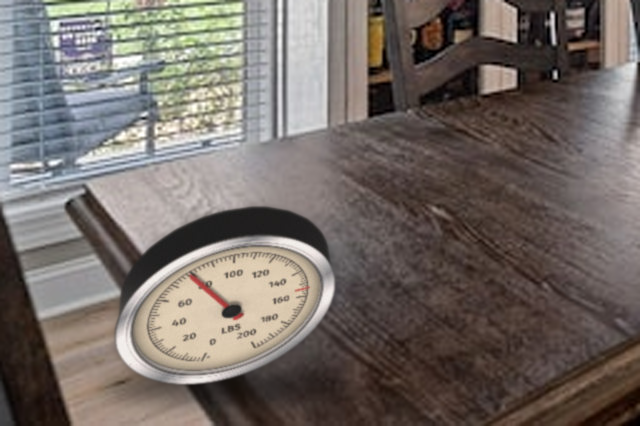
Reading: 80,lb
